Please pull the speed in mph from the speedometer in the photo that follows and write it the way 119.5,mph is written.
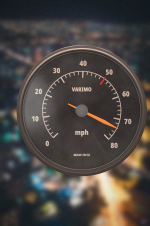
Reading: 74,mph
